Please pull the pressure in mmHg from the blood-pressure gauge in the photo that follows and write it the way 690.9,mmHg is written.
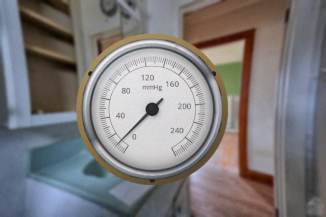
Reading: 10,mmHg
